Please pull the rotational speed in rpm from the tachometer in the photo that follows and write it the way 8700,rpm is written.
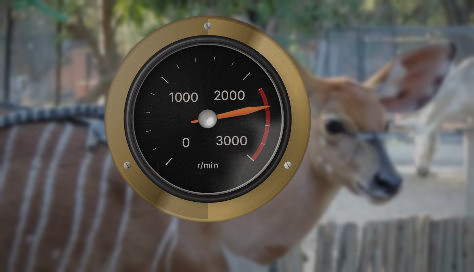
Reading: 2400,rpm
